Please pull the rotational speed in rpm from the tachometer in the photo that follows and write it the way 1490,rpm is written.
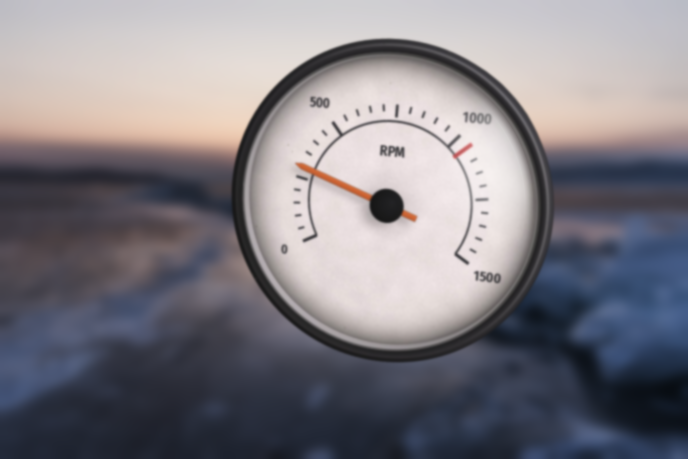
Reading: 300,rpm
